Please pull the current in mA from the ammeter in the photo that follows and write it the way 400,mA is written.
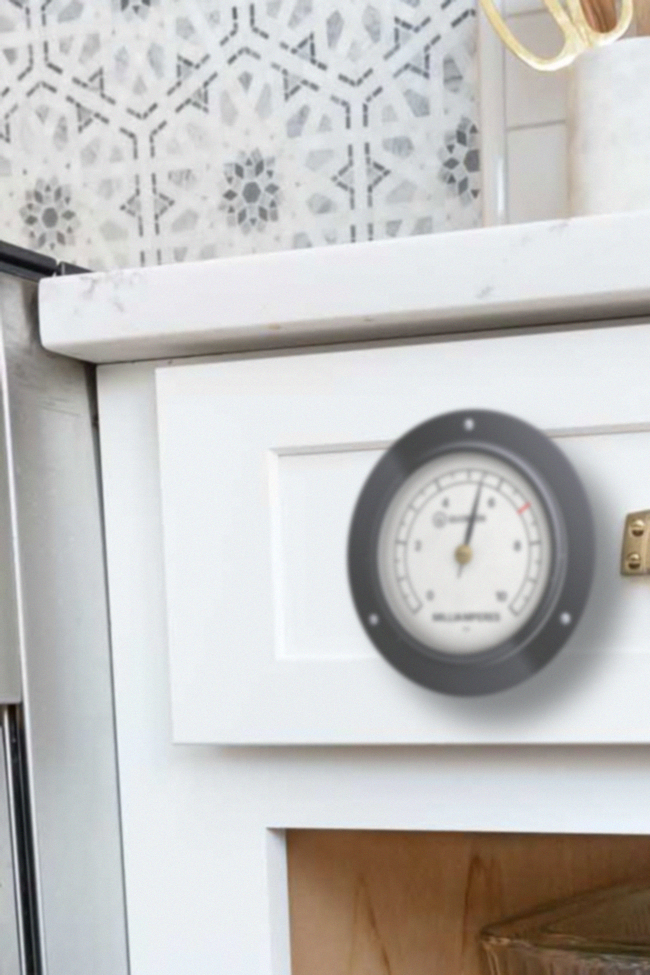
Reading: 5.5,mA
